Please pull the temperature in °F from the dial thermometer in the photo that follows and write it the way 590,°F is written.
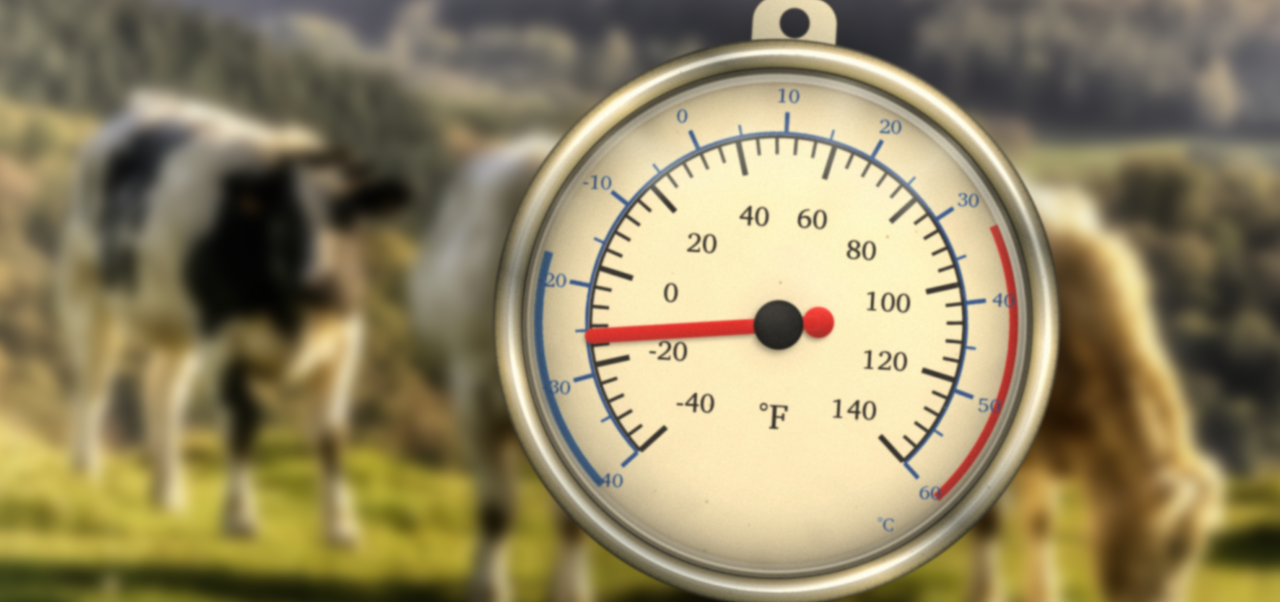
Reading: -14,°F
